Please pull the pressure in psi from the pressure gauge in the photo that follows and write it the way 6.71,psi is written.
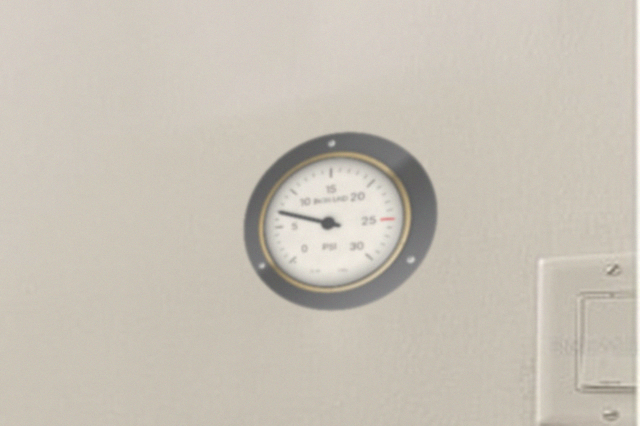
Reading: 7,psi
